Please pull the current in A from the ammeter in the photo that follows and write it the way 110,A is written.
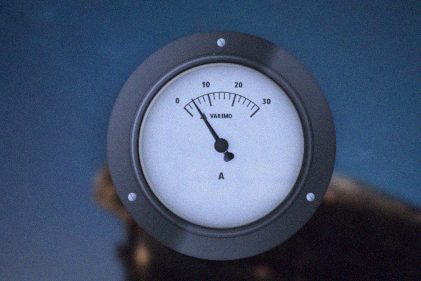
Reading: 4,A
